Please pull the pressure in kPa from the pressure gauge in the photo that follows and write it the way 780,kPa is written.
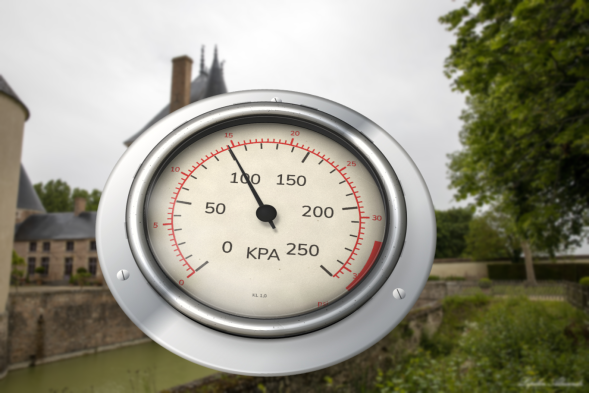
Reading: 100,kPa
